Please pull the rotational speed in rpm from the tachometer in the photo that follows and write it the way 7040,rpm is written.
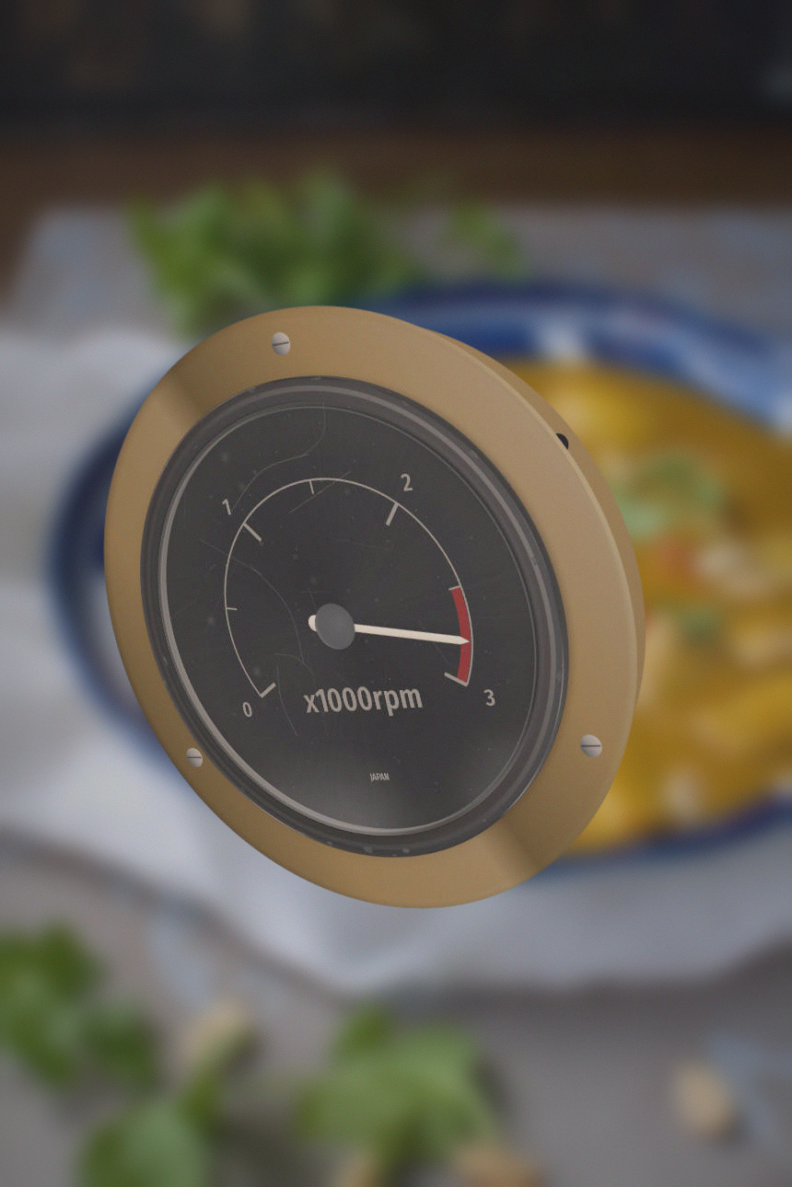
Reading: 2750,rpm
